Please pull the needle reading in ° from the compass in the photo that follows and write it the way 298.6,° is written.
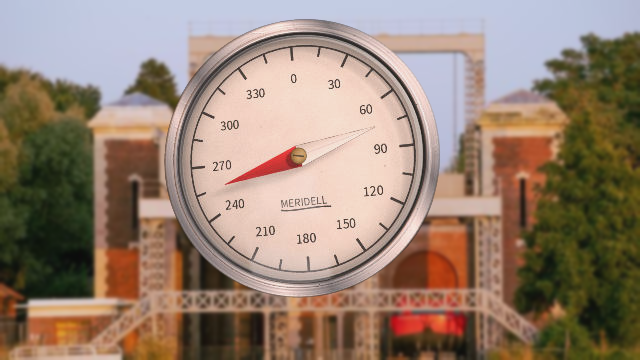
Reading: 255,°
